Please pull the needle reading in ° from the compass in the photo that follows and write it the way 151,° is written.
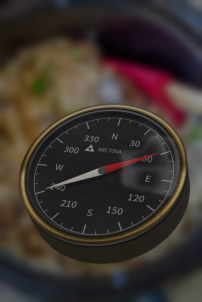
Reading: 60,°
